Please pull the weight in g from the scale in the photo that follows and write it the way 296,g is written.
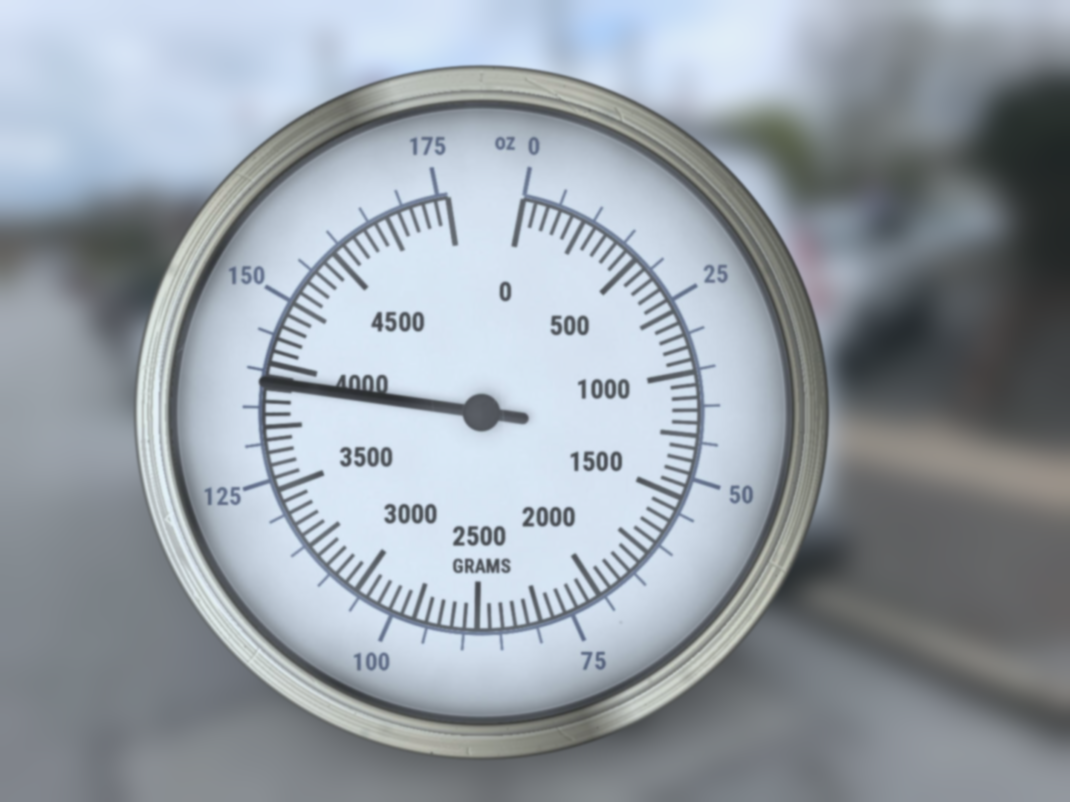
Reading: 3925,g
